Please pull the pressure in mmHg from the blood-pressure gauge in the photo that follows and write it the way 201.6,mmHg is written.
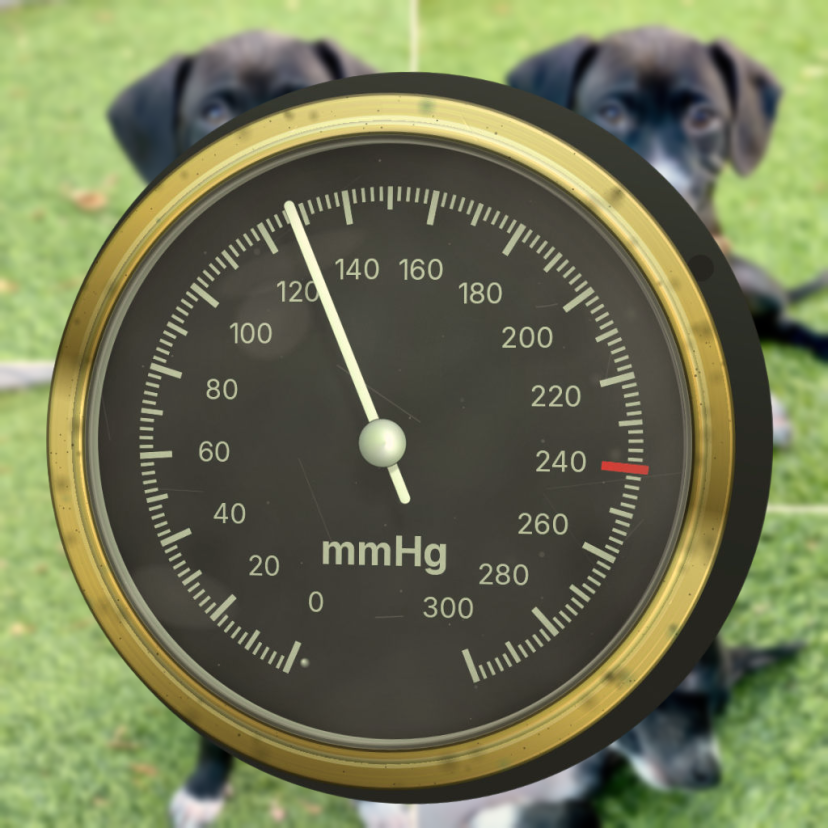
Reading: 128,mmHg
